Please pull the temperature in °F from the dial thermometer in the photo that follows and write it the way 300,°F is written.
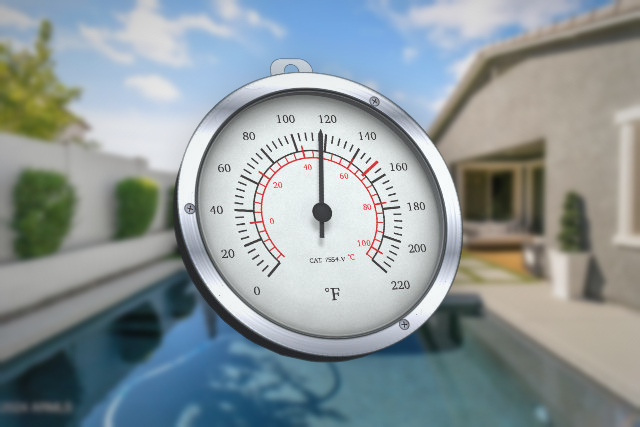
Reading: 116,°F
